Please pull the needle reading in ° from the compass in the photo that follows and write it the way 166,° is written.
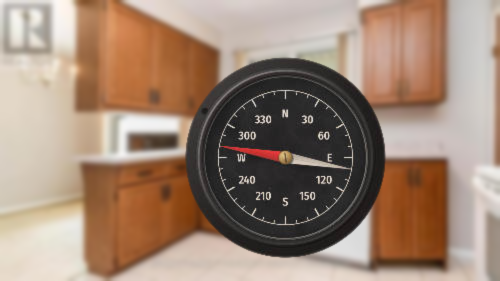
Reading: 280,°
